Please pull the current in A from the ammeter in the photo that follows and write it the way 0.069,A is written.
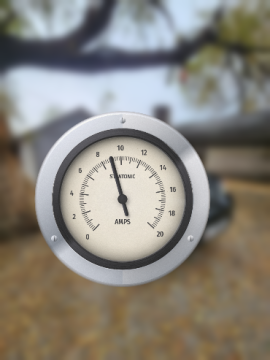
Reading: 9,A
